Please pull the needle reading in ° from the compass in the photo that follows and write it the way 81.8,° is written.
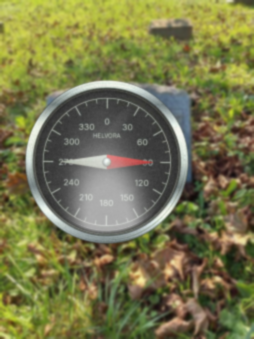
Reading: 90,°
